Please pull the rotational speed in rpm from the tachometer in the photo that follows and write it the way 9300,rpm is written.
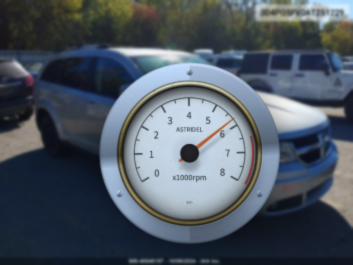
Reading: 5750,rpm
